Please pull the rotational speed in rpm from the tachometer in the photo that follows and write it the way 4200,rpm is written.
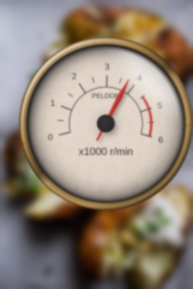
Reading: 3750,rpm
